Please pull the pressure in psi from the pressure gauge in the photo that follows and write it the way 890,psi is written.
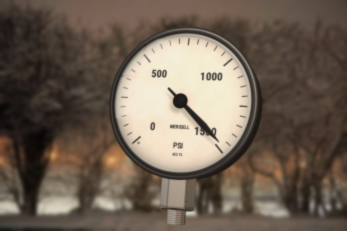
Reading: 1475,psi
